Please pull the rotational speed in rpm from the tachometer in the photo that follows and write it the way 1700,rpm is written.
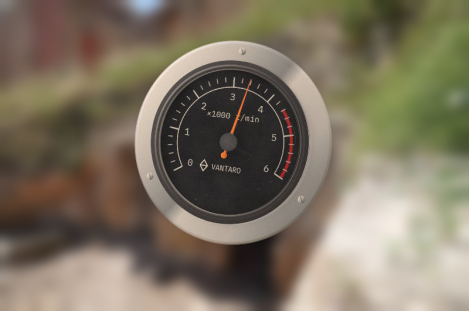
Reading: 3400,rpm
